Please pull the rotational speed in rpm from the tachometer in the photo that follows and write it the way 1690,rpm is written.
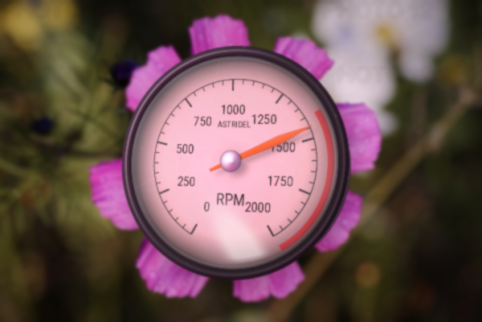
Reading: 1450,rpm
